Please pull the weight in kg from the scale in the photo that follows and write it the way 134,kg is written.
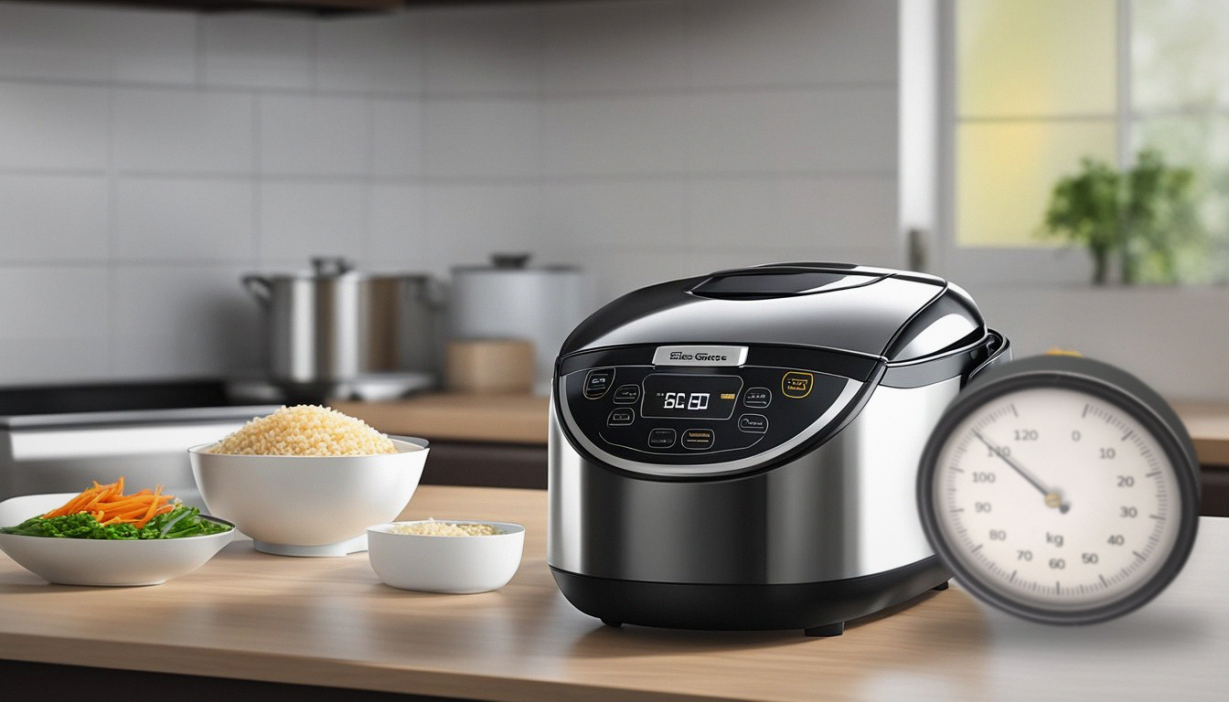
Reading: 110,kg
